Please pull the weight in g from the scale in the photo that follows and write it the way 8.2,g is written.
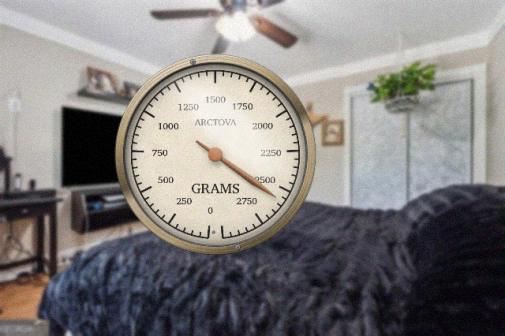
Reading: 2575,g
